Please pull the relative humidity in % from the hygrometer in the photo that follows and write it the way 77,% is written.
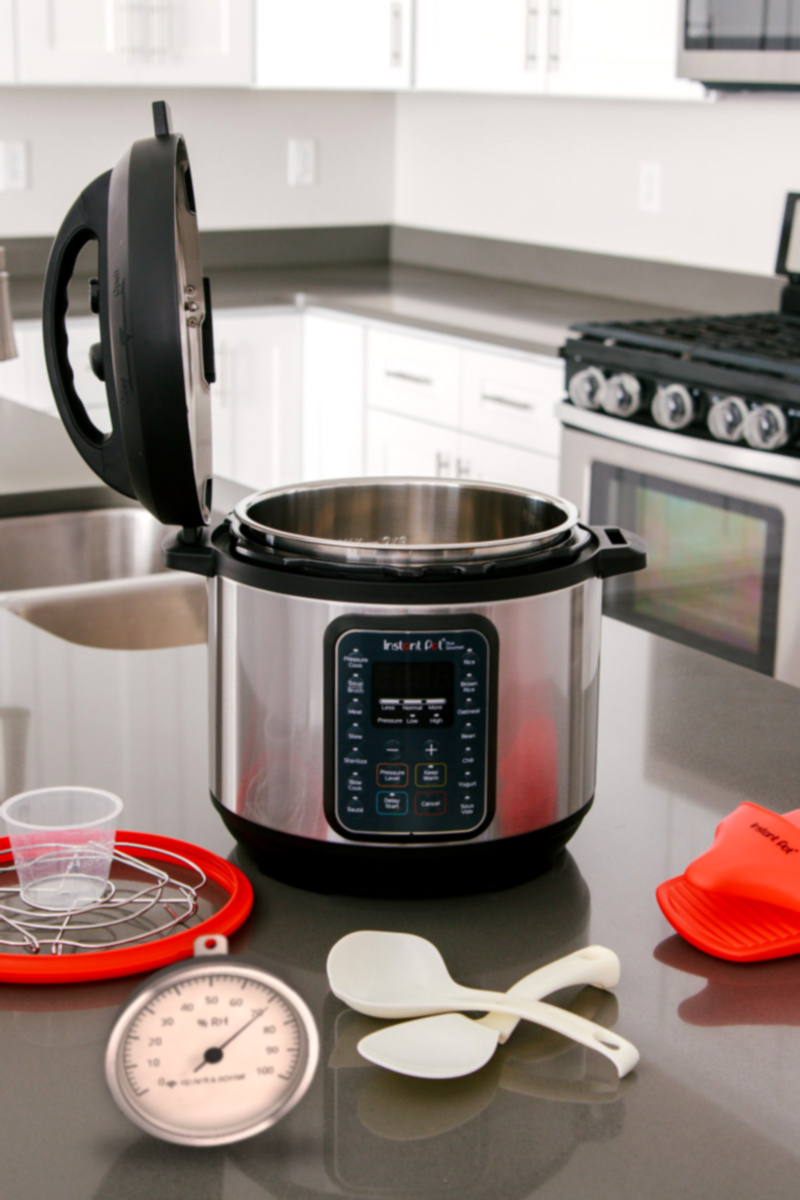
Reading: 70,%
